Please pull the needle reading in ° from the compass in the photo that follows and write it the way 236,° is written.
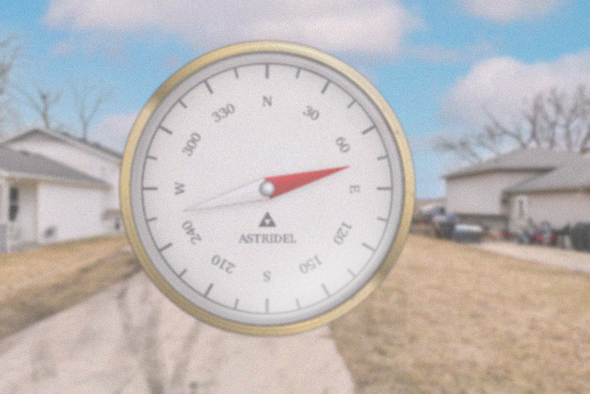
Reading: 75,°
